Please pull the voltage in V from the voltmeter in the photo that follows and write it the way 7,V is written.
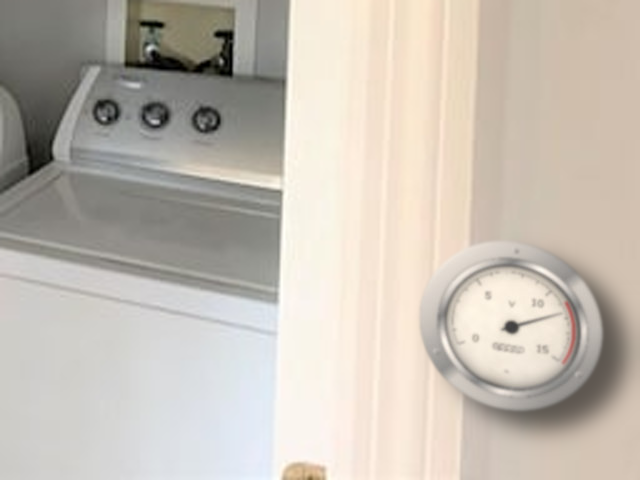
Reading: 11.5,V
